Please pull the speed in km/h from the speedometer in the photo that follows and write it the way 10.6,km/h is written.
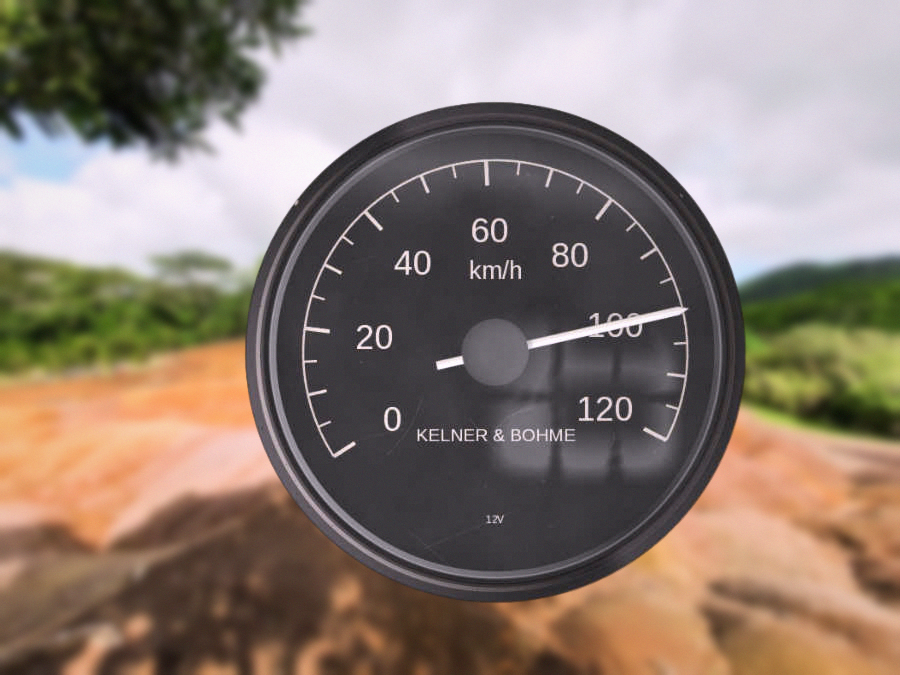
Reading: 100,km/h
